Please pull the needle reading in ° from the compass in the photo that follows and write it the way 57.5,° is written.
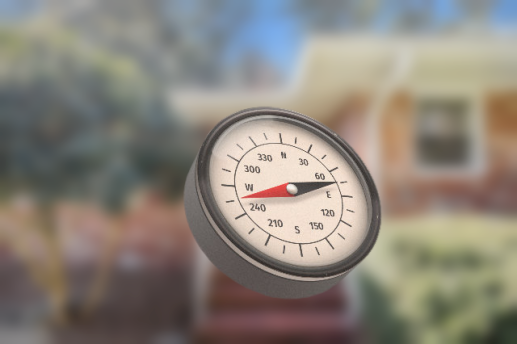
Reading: 255,°
